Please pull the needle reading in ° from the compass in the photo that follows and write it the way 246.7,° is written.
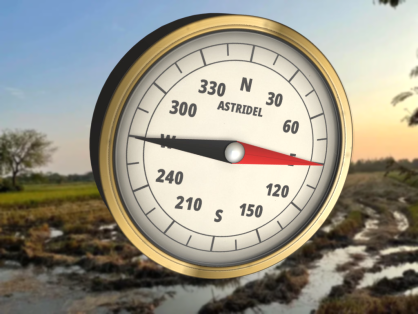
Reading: 90,°
